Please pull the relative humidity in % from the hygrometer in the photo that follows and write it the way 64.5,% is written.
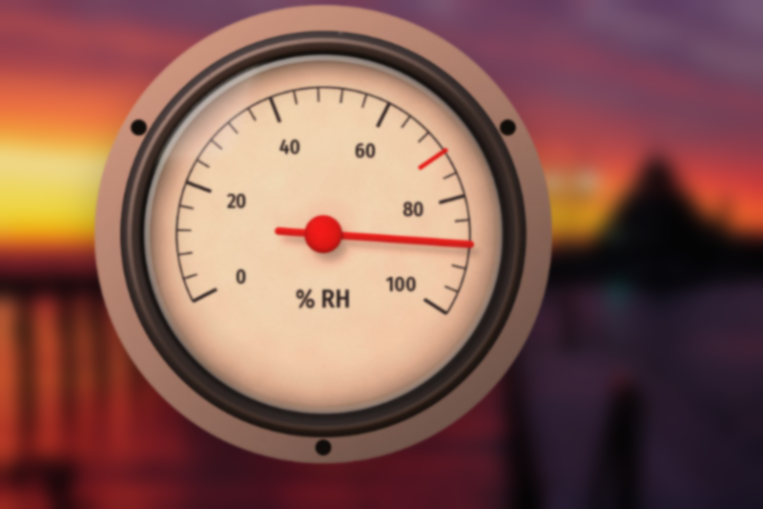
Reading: 88,%
